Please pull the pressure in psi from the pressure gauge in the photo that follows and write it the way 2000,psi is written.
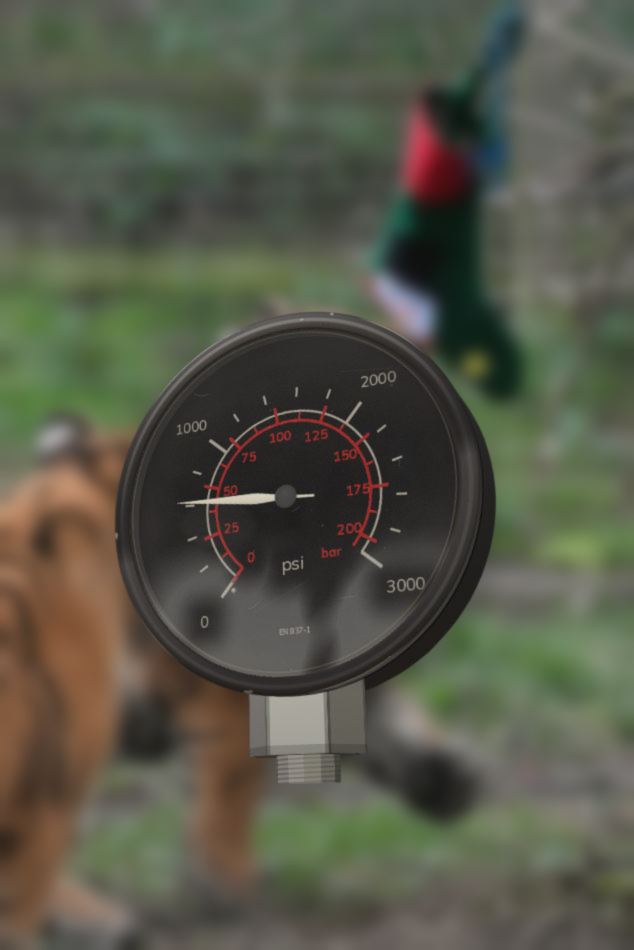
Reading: 600,psi
